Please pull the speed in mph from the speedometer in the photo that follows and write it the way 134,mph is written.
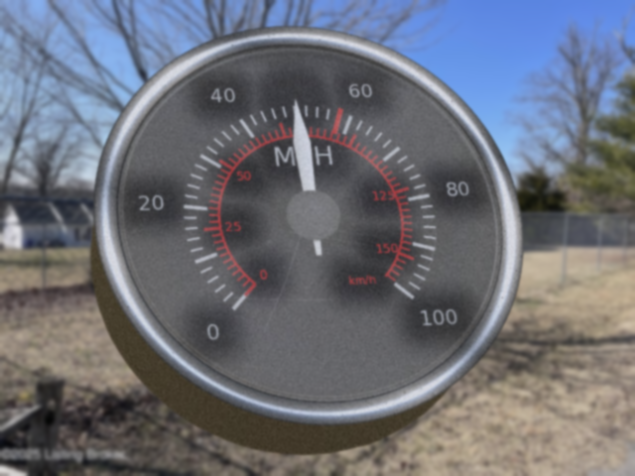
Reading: 50,mph
